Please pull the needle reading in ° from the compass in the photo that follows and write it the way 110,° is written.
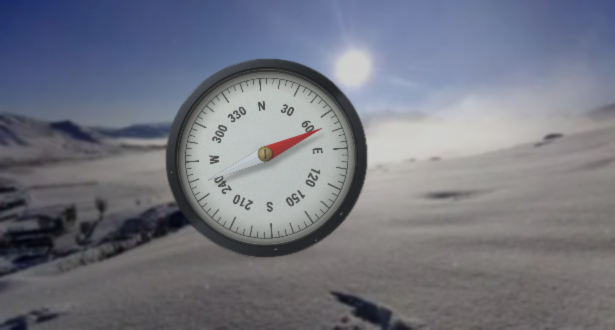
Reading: 70,°
